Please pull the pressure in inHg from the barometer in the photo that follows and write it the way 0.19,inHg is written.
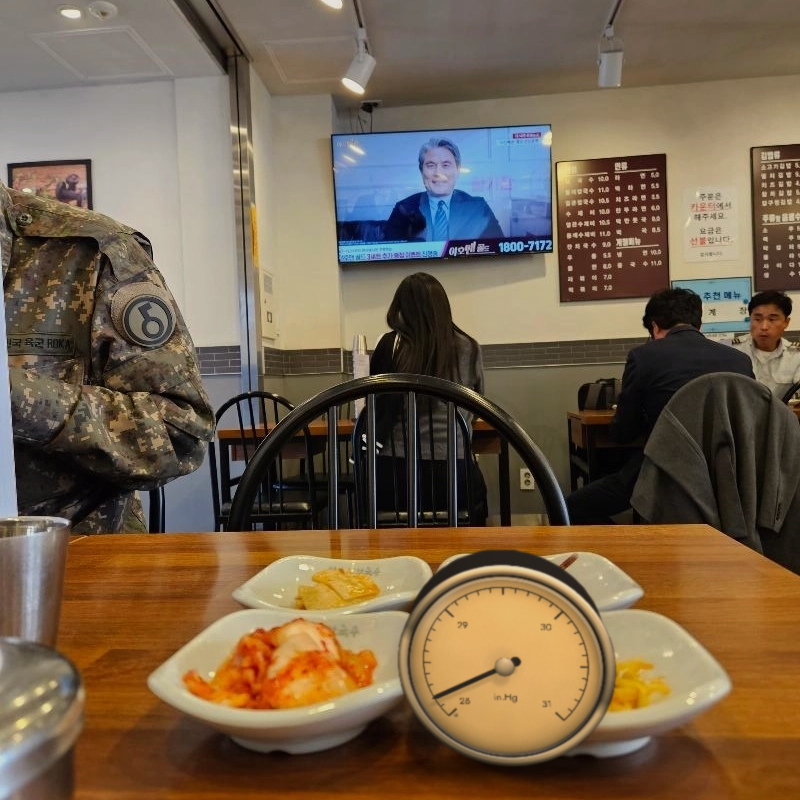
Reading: 28.2,inHg
